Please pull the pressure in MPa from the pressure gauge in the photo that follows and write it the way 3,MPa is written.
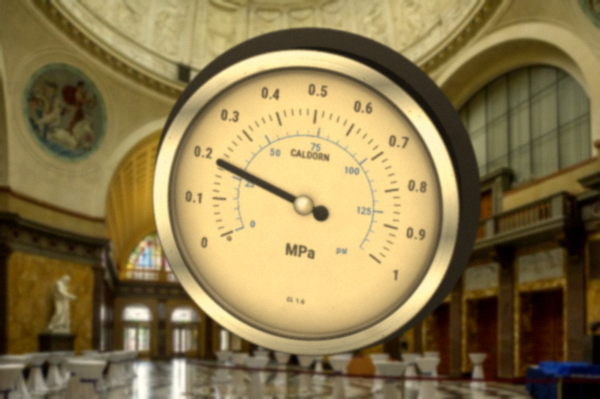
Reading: 0.2,MPa
